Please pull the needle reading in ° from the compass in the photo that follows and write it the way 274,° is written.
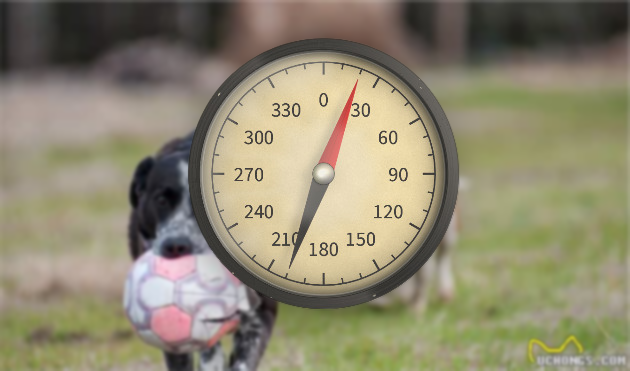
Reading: 20,°
